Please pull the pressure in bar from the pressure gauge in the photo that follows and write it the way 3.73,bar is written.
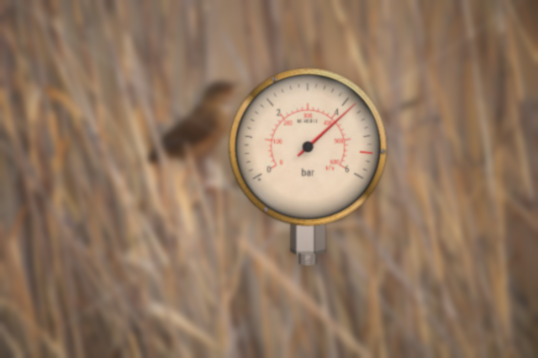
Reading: 4.2,bar
